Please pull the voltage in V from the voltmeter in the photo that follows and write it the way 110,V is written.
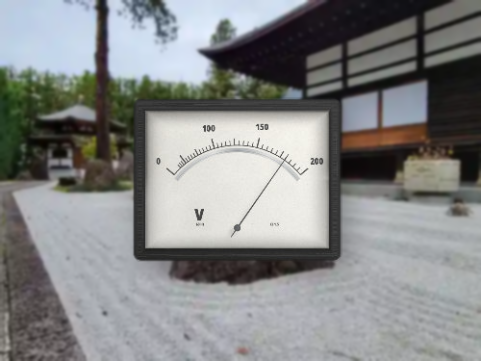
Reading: 180,V
